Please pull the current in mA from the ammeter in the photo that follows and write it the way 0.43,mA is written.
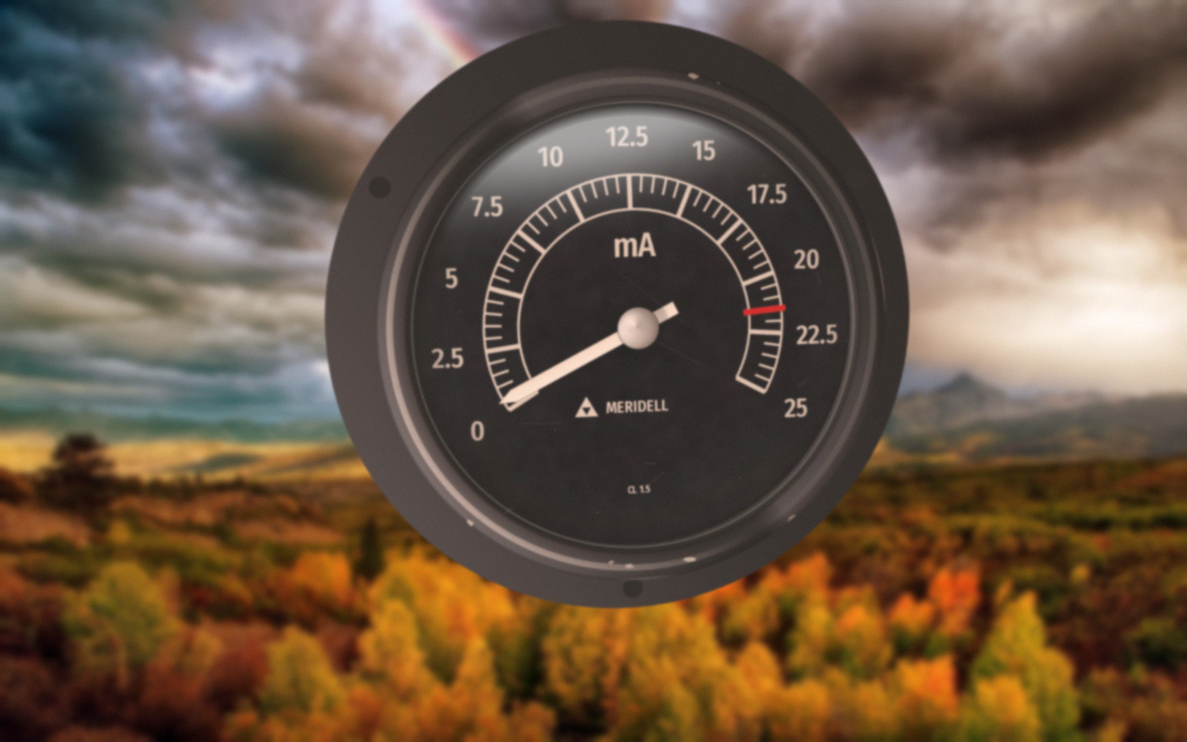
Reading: 0.5,mA
